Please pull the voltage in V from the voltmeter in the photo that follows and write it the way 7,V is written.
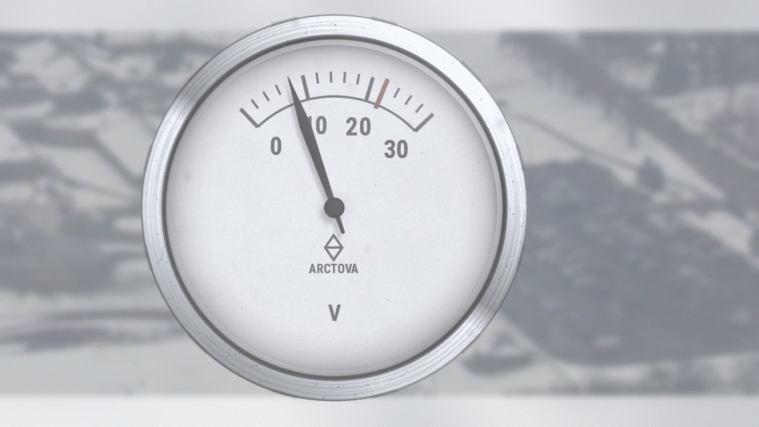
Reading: 8,V
